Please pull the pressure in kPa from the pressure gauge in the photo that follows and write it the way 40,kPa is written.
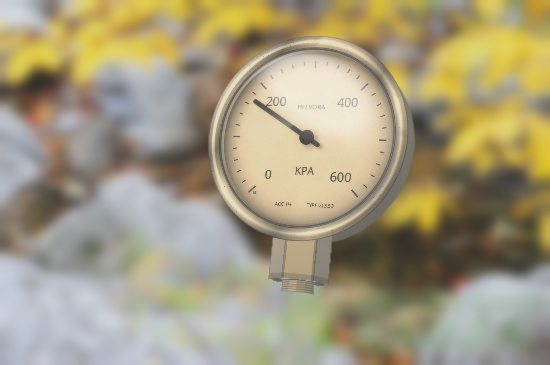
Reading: 170,kPa
